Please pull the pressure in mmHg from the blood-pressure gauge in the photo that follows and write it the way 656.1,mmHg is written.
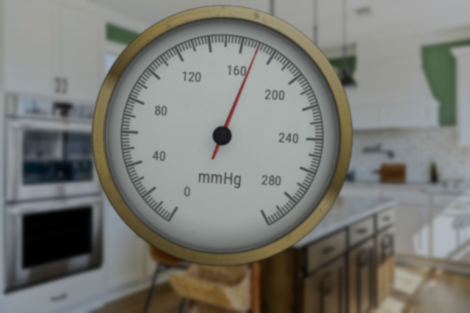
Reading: 170,mmHg
